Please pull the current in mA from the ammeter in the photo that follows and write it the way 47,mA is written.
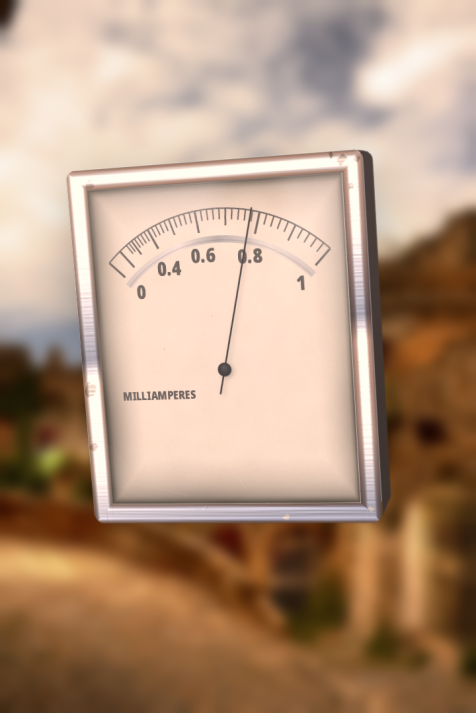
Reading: 0.78,mA
